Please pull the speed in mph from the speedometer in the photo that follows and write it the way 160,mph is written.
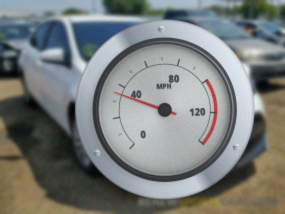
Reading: 35,mph
